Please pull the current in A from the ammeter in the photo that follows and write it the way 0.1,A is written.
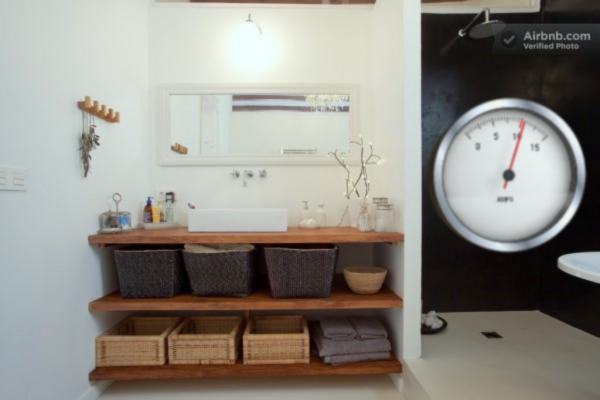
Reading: 10,A
